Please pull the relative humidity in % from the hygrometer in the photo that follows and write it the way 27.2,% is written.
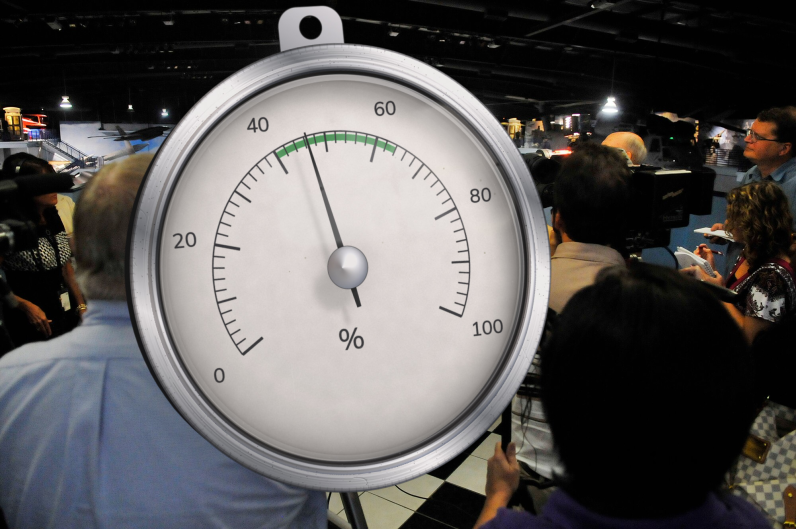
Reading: 46,%
